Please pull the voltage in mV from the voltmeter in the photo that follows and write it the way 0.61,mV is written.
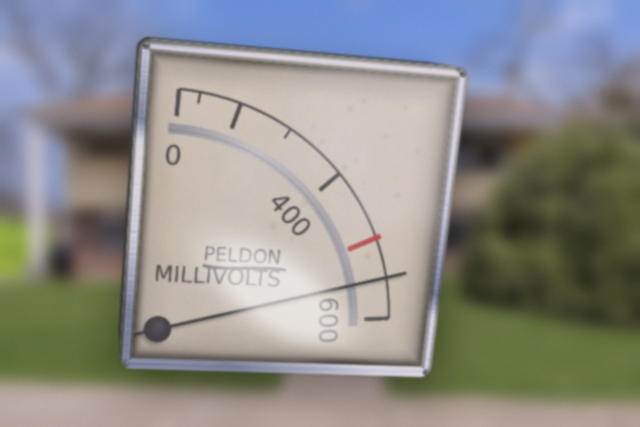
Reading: 550,mV
